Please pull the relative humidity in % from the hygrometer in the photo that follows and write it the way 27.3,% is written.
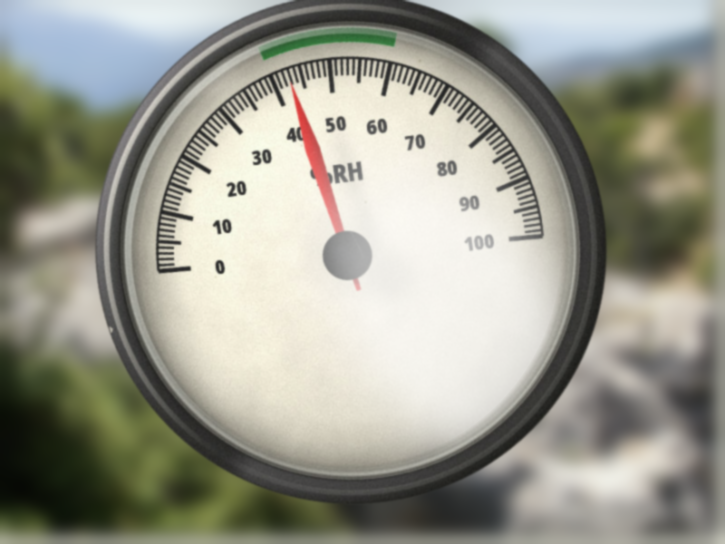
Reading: 43,%
